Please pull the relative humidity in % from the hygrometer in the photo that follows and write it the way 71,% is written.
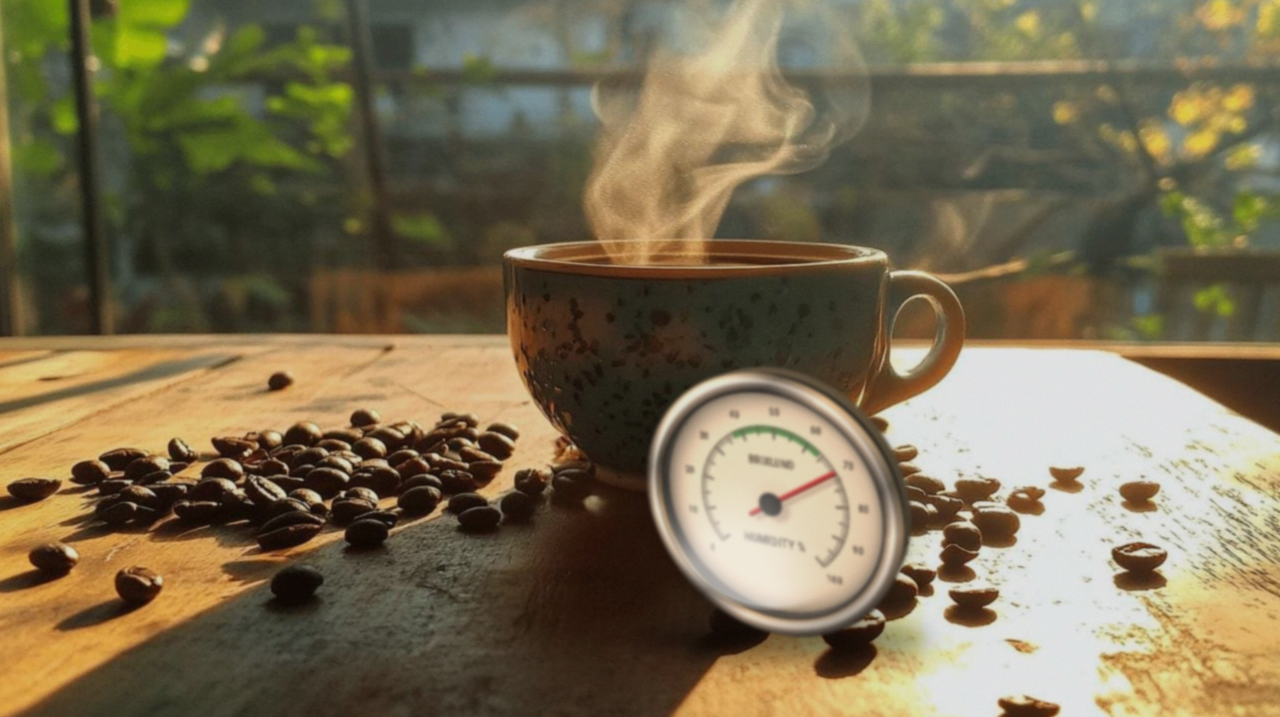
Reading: 70,%
